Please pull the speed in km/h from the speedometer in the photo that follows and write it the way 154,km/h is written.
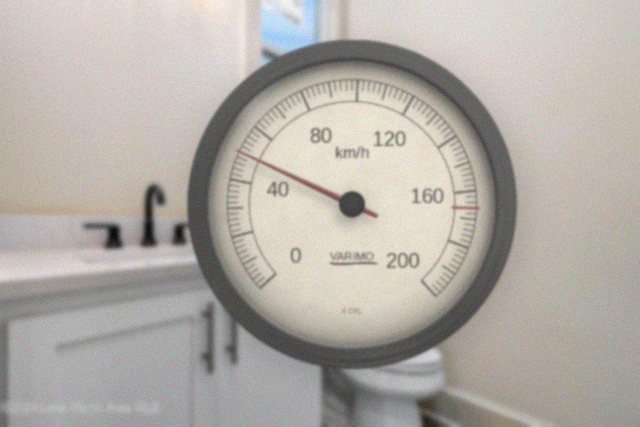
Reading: 50,km/h
